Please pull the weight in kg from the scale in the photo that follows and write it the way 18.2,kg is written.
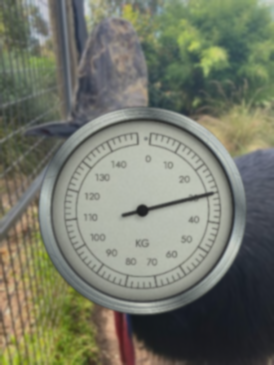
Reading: 30,kg
